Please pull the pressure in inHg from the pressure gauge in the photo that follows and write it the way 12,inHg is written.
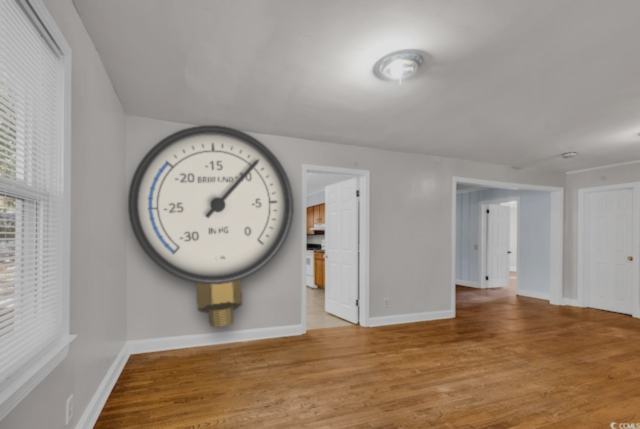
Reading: -10,inHg
